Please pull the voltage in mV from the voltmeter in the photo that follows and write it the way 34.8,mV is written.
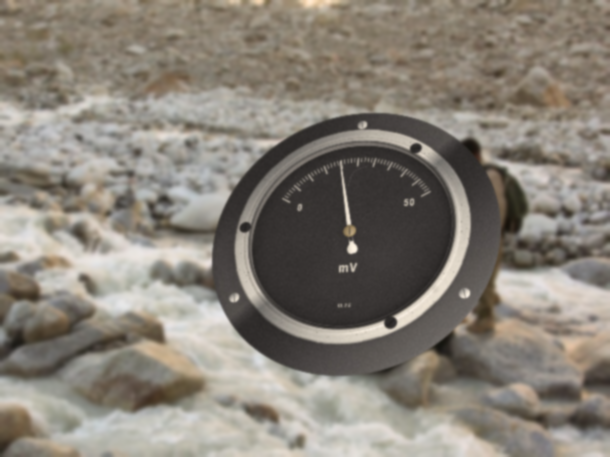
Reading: 20,mV
